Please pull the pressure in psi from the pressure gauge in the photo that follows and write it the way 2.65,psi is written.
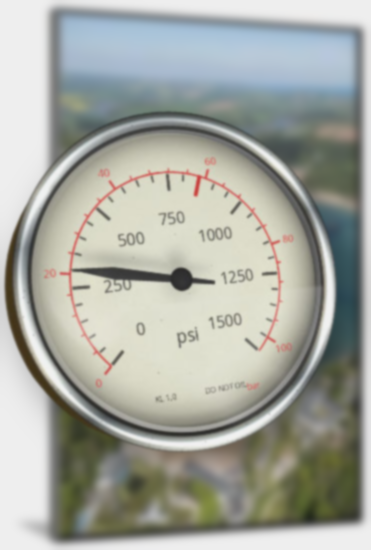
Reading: 300,psi
